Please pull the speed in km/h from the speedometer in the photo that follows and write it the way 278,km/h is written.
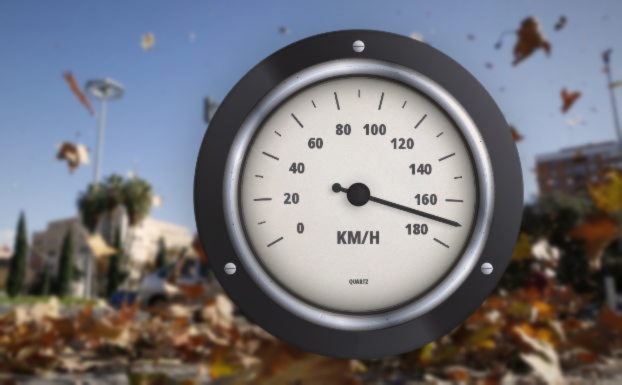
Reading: 170,km/h
